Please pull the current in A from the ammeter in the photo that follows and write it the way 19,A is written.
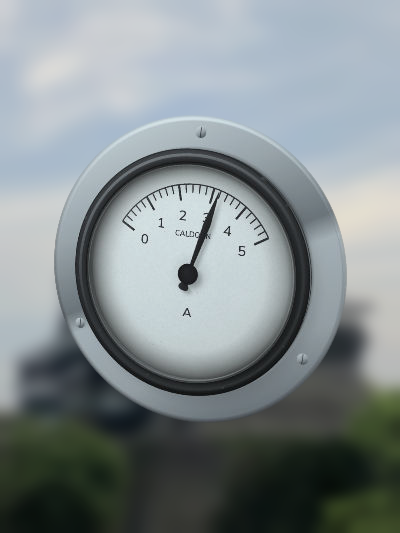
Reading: 3.2,A
